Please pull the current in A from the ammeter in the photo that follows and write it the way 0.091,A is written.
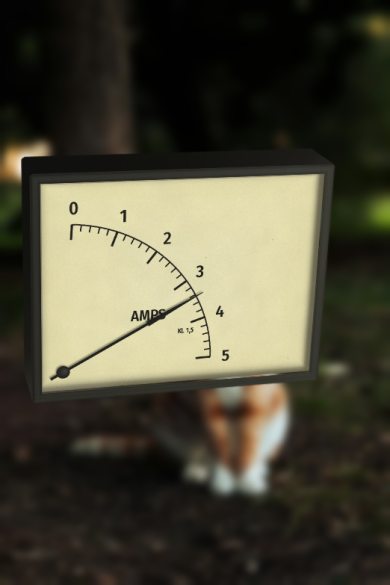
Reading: 3.4,A
